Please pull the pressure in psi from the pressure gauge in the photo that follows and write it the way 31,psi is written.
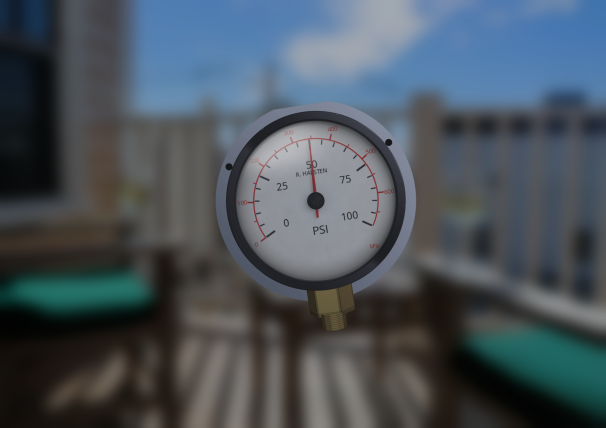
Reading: 50,psi
